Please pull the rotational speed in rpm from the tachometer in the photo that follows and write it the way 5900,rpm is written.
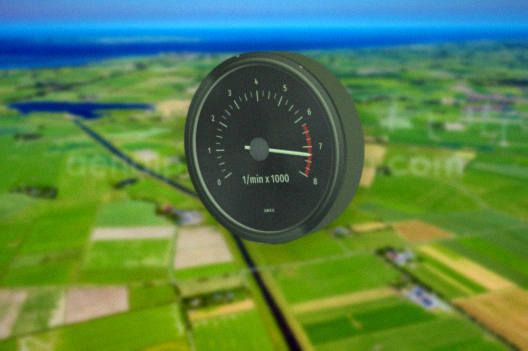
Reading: 7250,rpm
